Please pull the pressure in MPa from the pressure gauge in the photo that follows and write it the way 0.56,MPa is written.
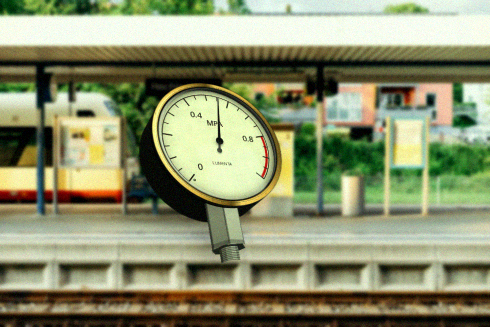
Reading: 0.55,MPa
